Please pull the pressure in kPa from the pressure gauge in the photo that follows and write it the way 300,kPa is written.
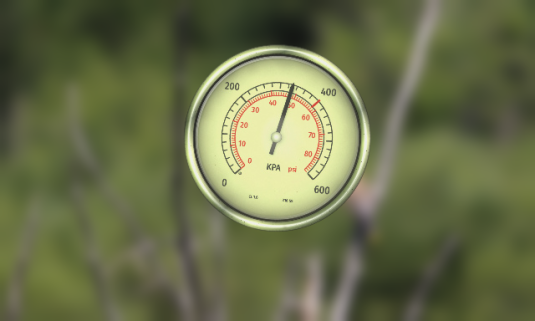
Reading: 330,kPa
